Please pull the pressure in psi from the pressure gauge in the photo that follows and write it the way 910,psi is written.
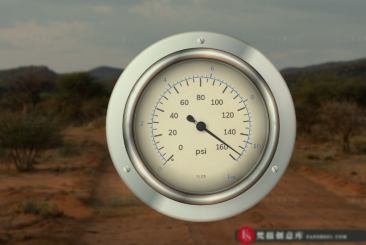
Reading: 155,psi
